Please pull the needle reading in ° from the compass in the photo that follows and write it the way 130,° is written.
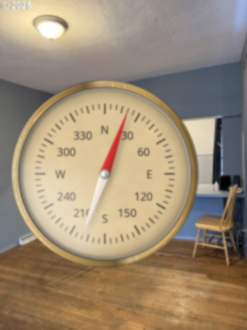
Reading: 20,°
